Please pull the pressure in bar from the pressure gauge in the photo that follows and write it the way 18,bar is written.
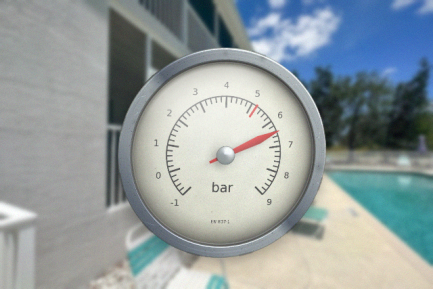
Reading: 6.4,bar
